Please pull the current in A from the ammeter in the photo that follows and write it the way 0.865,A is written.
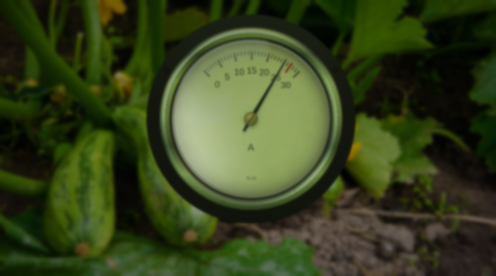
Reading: 25,A
